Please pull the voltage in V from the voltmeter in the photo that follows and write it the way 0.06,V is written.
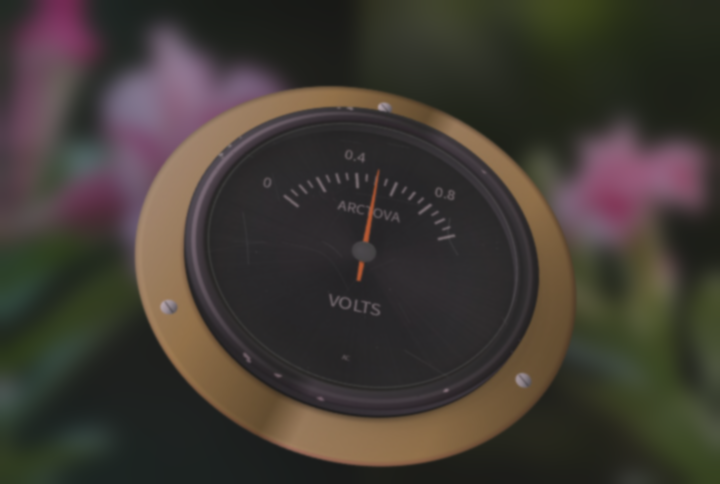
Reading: 0.5,V
